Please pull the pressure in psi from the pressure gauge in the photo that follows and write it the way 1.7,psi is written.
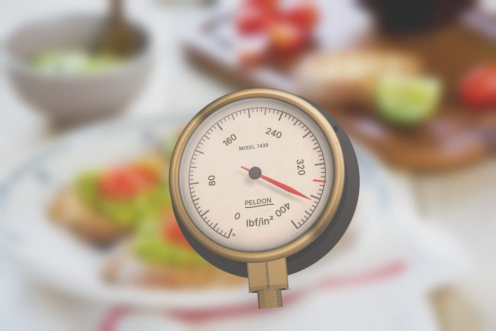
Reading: 365,psi
